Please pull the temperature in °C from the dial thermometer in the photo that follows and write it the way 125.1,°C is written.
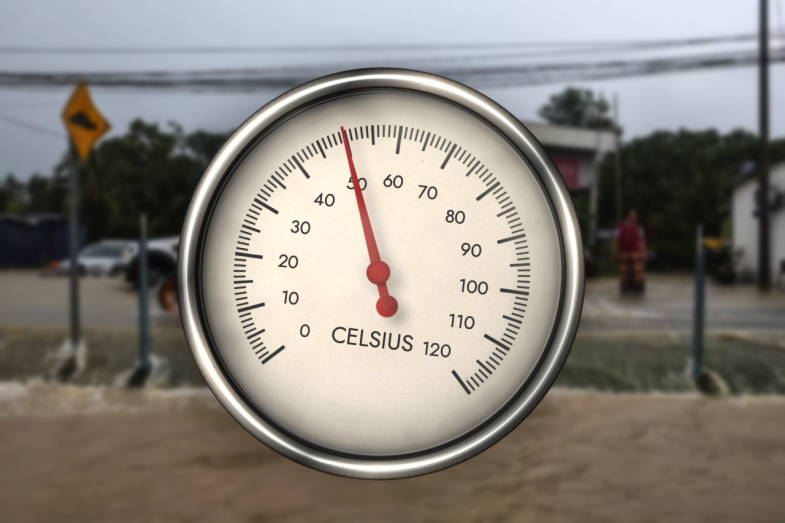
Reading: 50,°C
